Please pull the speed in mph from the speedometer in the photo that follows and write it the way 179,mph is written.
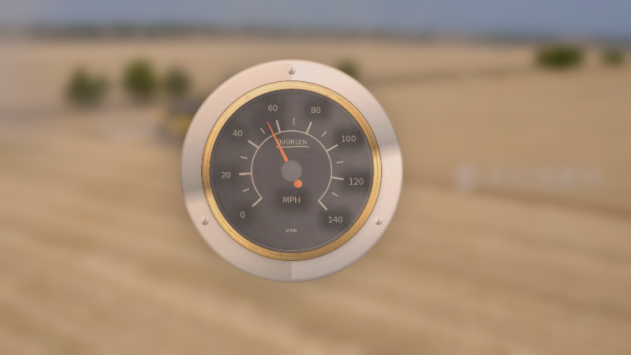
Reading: 55,mph
